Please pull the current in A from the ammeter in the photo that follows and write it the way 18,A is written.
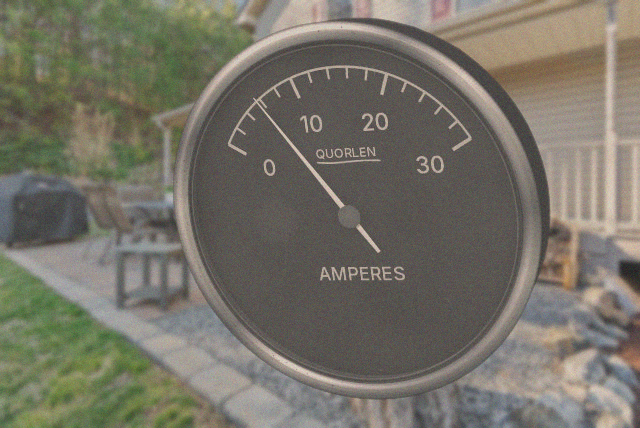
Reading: 6,A
